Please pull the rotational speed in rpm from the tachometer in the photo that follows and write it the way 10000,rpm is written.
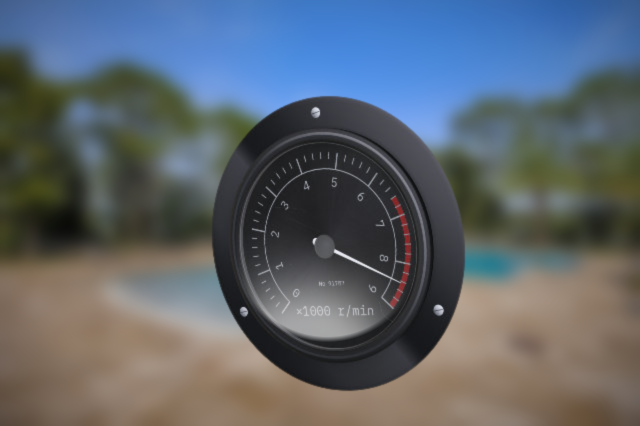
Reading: 8400,rpm
